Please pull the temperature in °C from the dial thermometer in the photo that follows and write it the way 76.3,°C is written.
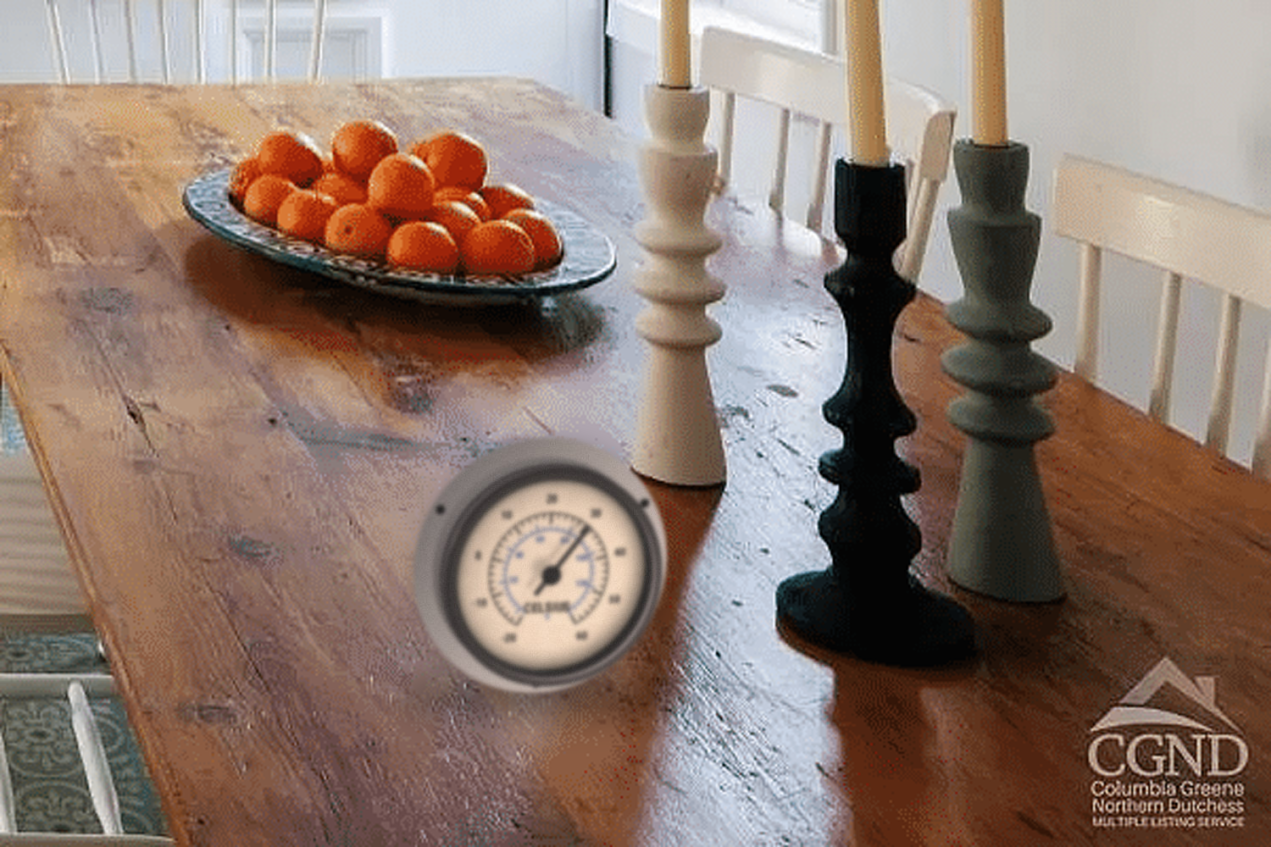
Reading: 30,°C
